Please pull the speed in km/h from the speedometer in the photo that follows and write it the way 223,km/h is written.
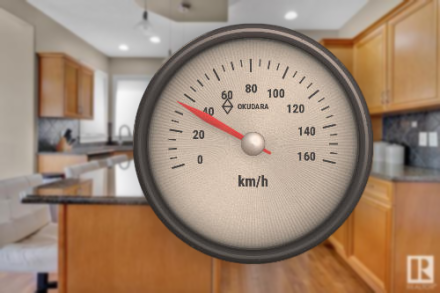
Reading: 35,km/h
